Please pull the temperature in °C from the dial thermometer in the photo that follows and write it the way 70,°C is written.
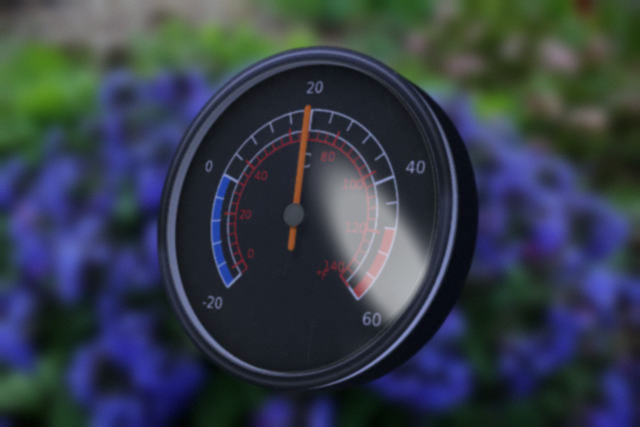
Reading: 20,°C
